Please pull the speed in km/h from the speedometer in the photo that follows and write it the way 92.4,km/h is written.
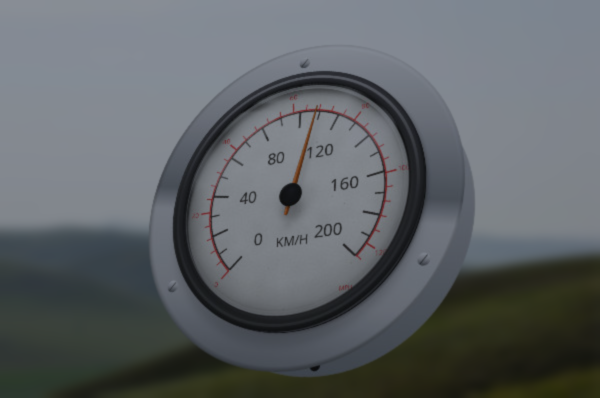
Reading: 110,km/h
